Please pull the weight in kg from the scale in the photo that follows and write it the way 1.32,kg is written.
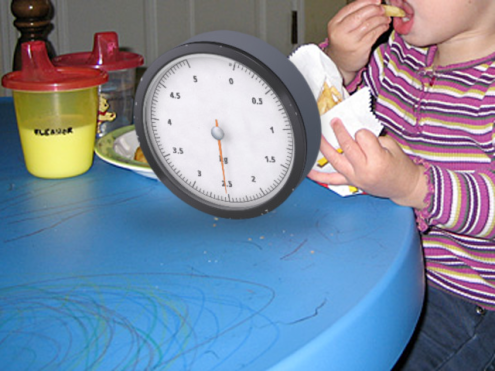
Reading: 2.5,kg
